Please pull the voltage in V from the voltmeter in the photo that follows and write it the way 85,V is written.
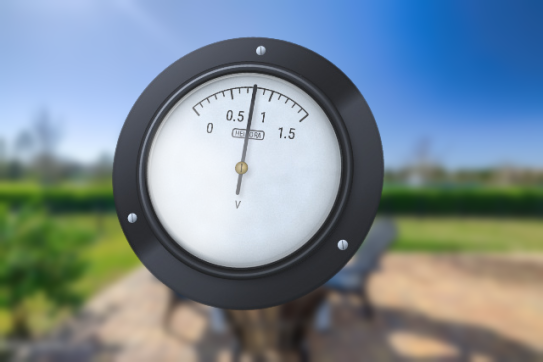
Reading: 0.8,V
